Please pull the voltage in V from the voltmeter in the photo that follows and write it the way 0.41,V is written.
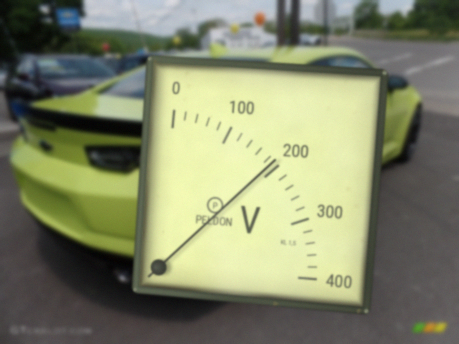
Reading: 190,V
